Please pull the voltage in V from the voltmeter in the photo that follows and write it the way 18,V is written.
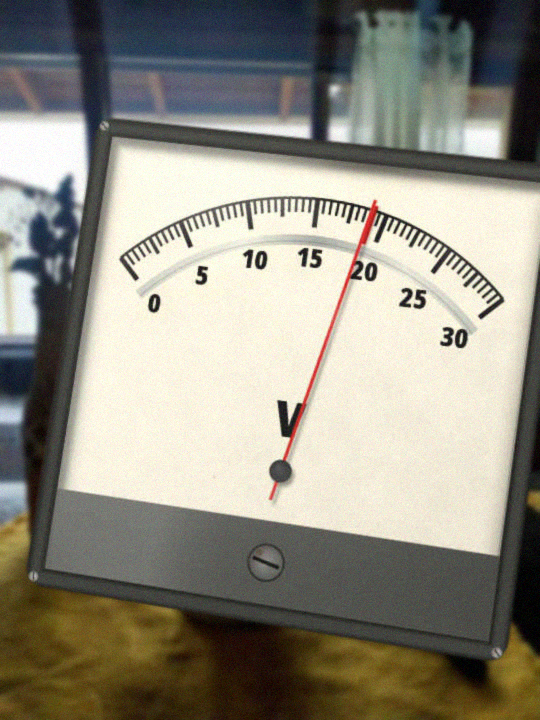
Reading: 19,V
